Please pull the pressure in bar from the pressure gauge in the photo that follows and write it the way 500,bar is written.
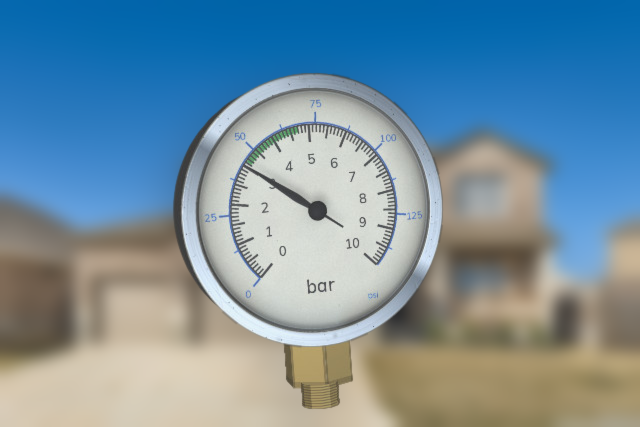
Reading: 3,bar
